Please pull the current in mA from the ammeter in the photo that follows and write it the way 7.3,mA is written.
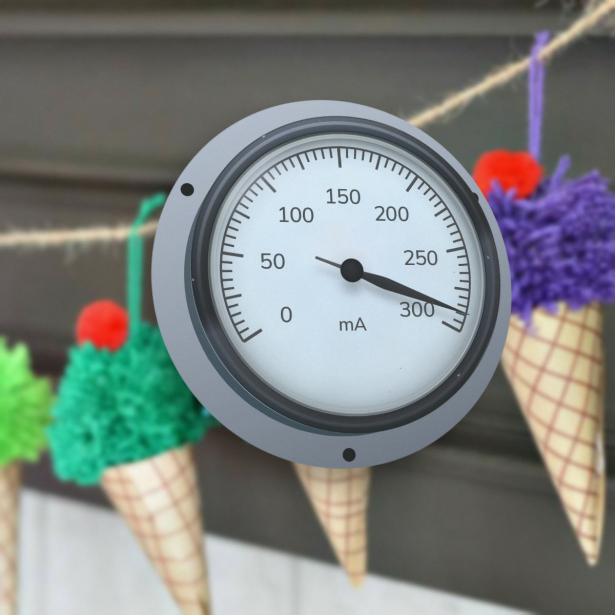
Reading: 290,mA
